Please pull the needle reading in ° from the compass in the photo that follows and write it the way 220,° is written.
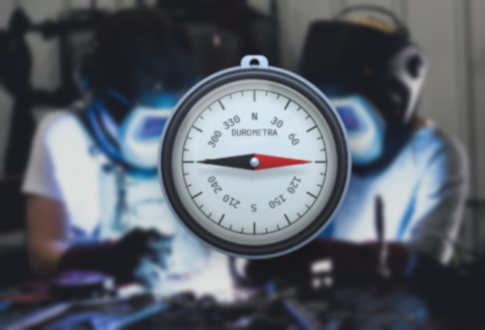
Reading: 90,°
